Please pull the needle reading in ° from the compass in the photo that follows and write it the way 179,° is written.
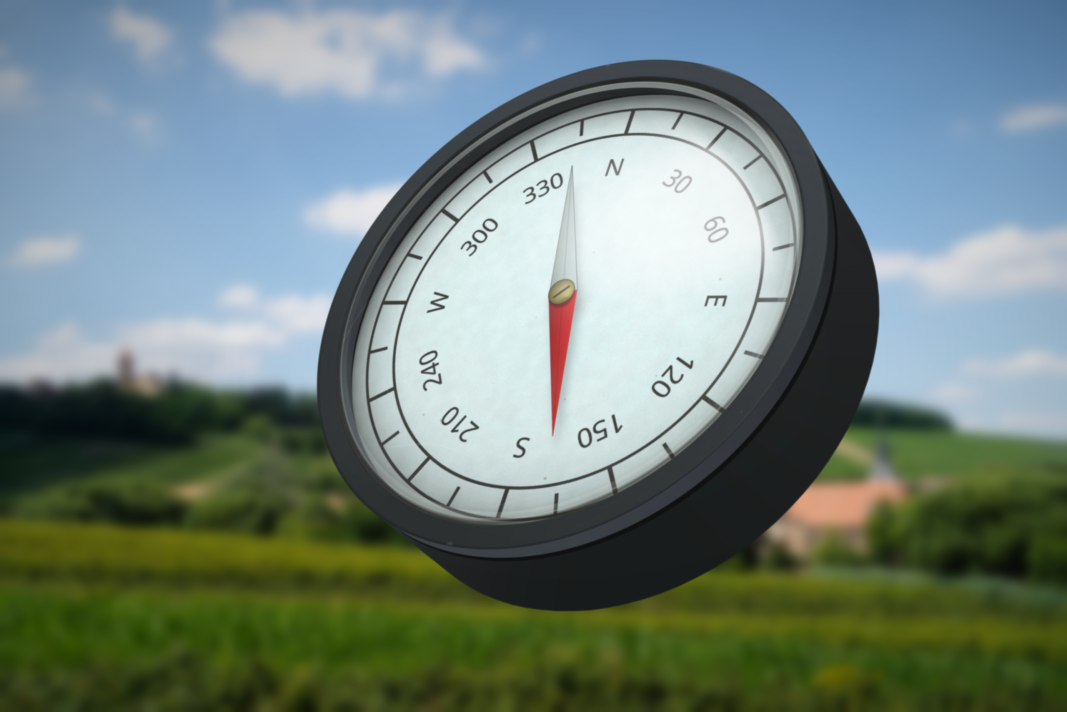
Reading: 165,°
